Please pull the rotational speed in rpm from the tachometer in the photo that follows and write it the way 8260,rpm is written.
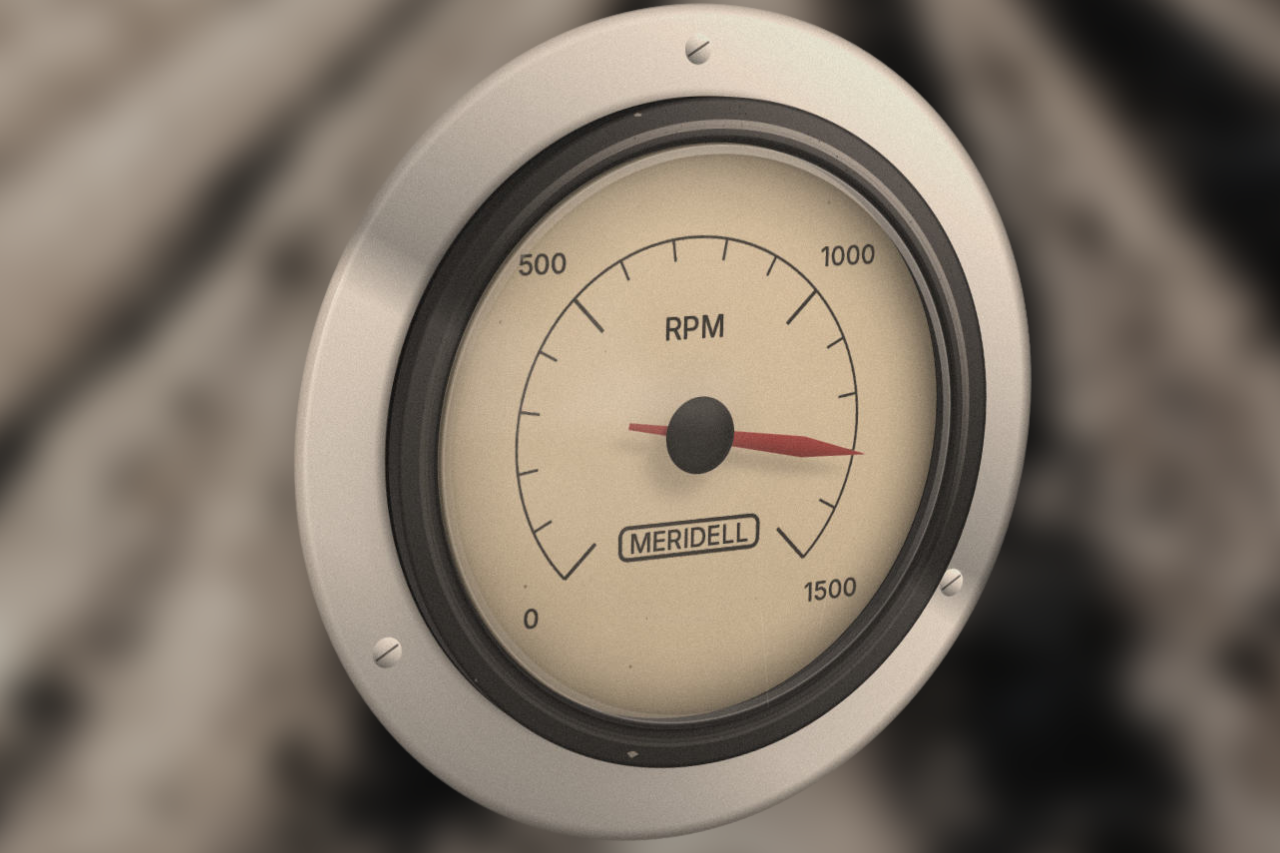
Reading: 1300,rpm
